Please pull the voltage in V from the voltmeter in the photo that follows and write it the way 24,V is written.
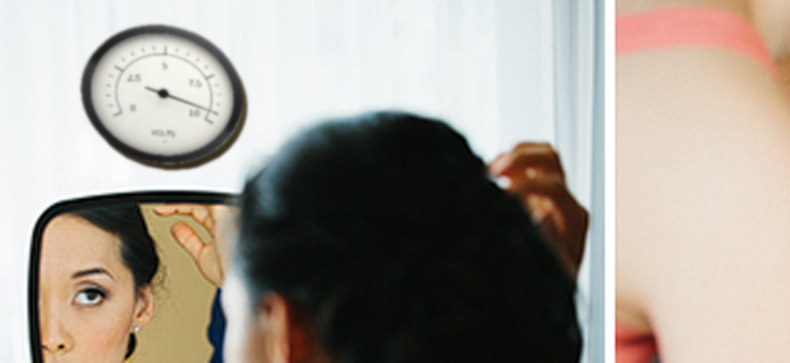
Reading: 9.5,V
